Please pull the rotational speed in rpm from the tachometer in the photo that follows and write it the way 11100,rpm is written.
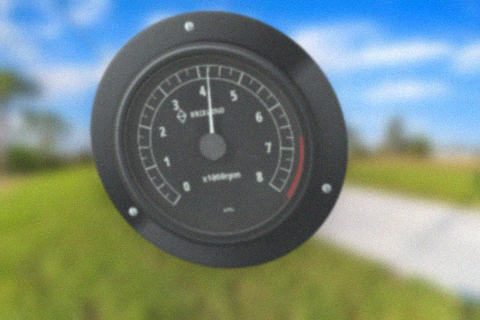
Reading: 4250,rpm
